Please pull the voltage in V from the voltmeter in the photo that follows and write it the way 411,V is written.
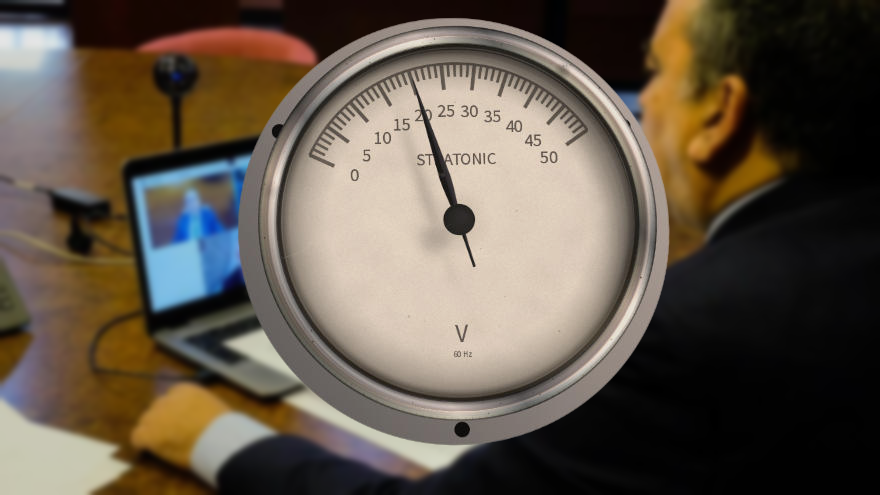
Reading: 20,V
